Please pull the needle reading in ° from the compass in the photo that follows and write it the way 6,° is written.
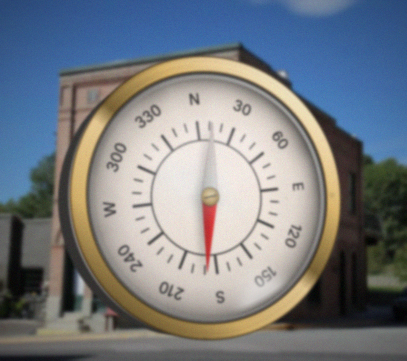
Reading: 190,°
